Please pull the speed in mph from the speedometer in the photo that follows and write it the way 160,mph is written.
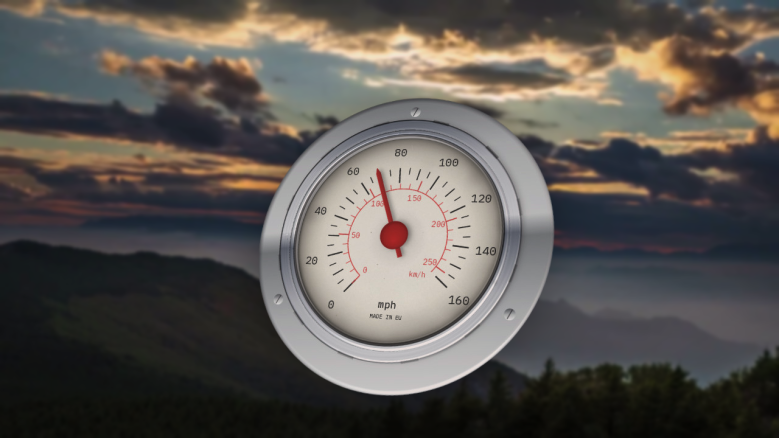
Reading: 70,mph
